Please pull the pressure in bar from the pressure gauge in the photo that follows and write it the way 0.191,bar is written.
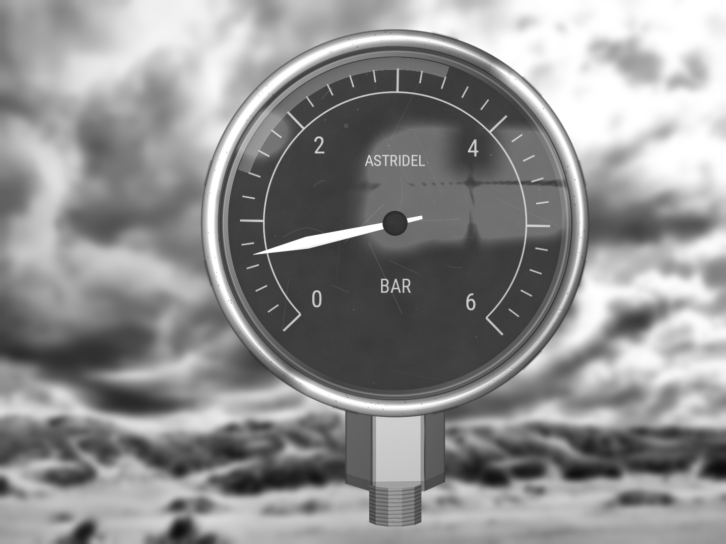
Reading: 0.7,bar
